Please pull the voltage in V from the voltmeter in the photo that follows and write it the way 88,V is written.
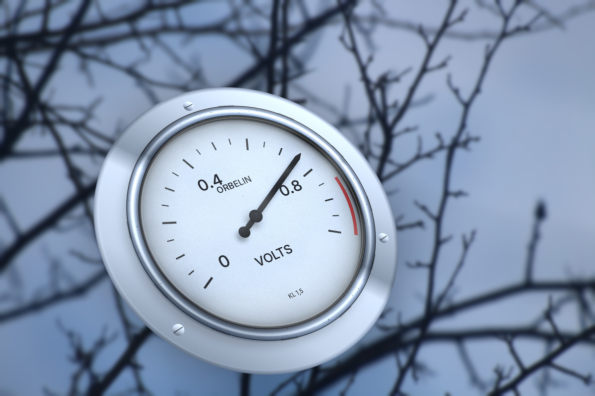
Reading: 0.75,V
